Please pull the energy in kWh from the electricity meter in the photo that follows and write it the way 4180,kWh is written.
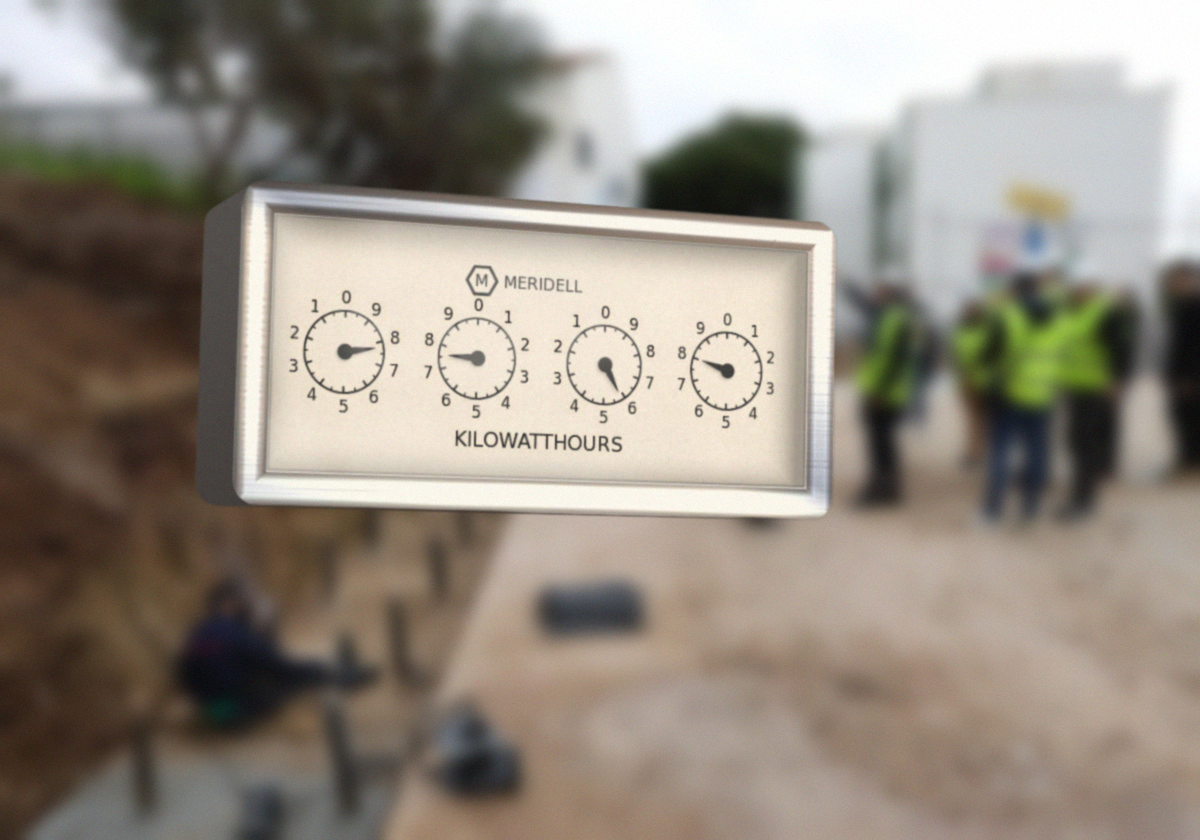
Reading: 7758,kWh
